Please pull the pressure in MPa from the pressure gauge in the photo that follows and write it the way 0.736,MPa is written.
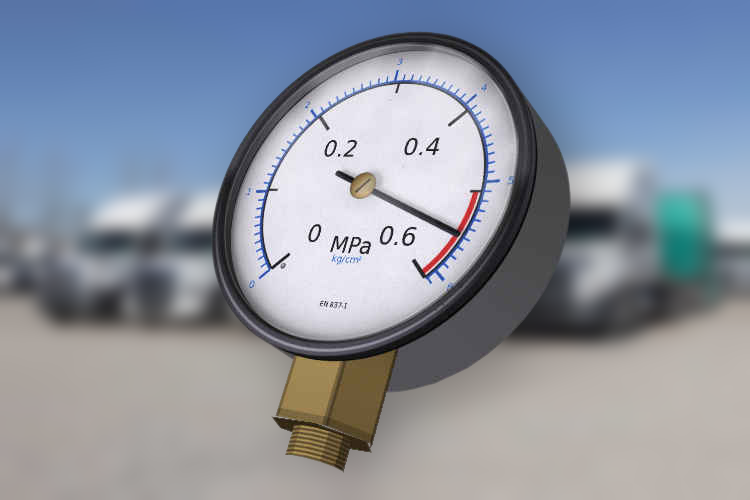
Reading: 0.55,MPa
